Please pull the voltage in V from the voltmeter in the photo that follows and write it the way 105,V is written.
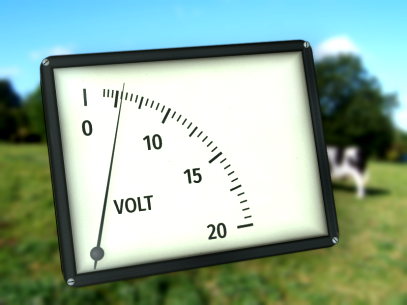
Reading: 5.5,V
